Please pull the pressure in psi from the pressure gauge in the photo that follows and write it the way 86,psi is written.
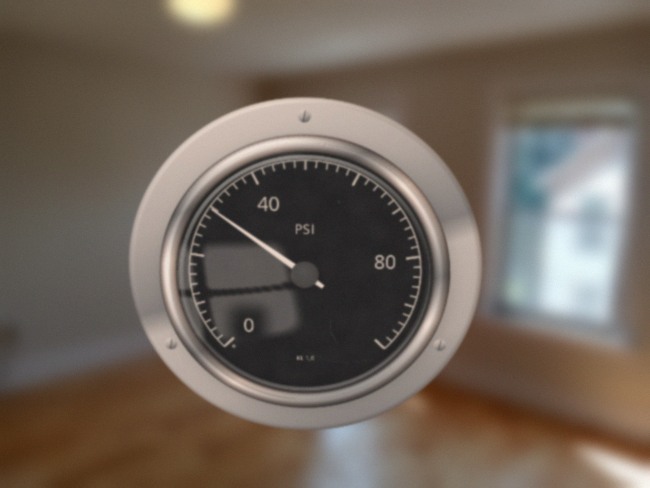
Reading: 30,psi
